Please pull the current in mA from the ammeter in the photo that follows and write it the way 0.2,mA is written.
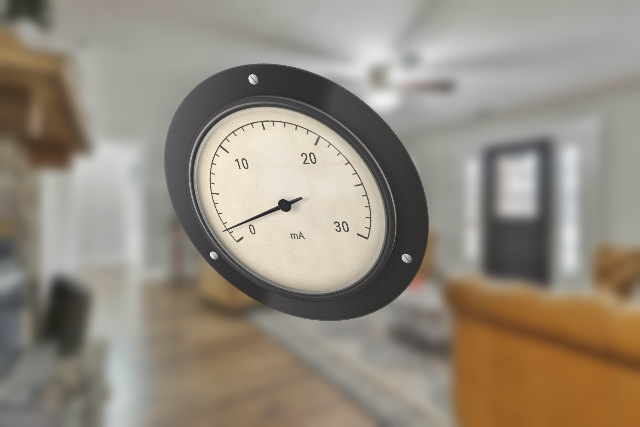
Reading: 1.5,mA
